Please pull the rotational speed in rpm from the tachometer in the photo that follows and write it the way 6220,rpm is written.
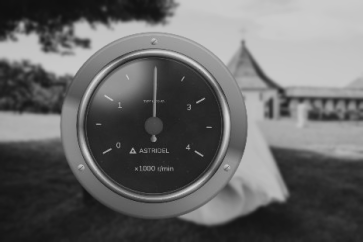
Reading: 2000,rpm
